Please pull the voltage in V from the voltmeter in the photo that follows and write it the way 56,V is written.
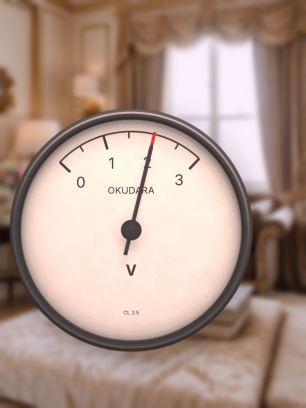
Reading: 2,V
